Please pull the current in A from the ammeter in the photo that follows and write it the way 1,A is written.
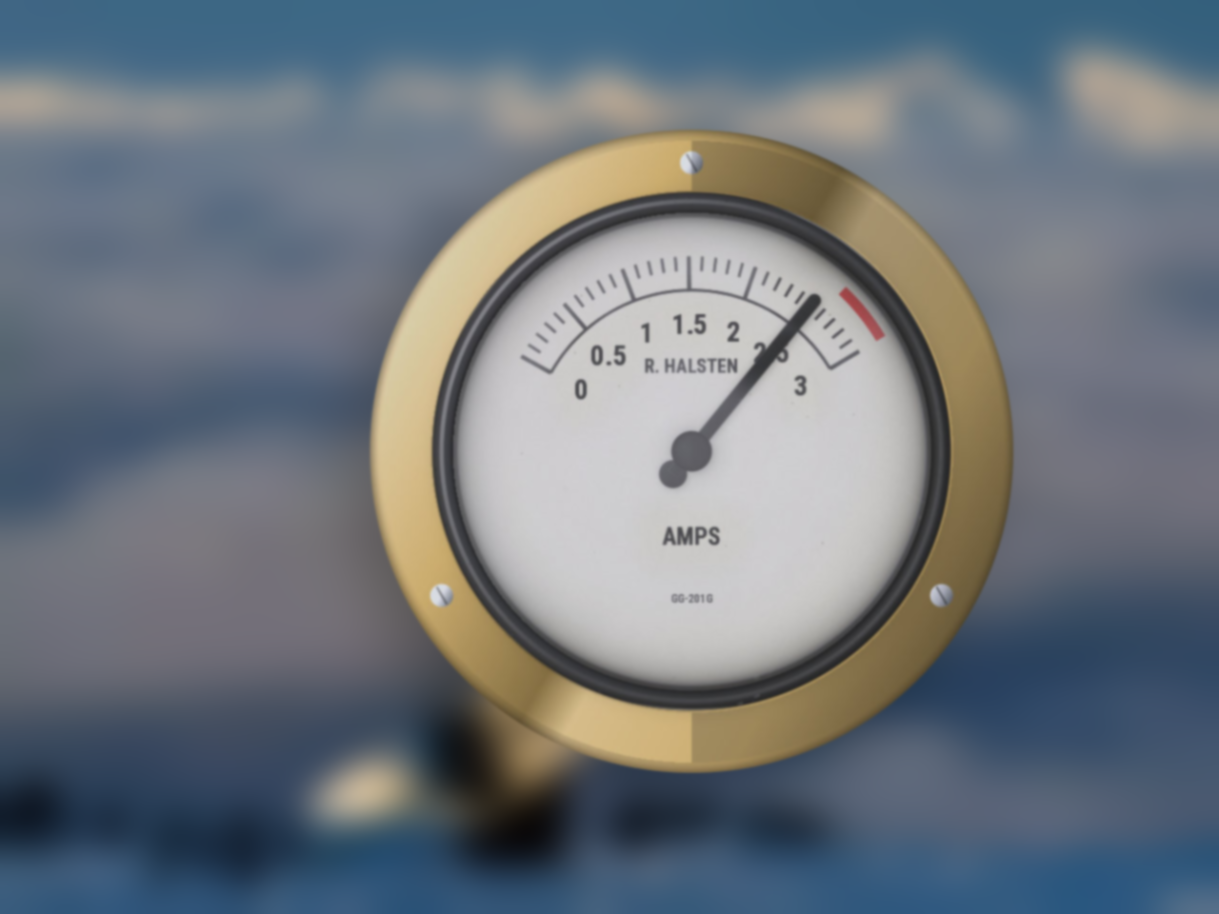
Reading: 2.5,A
